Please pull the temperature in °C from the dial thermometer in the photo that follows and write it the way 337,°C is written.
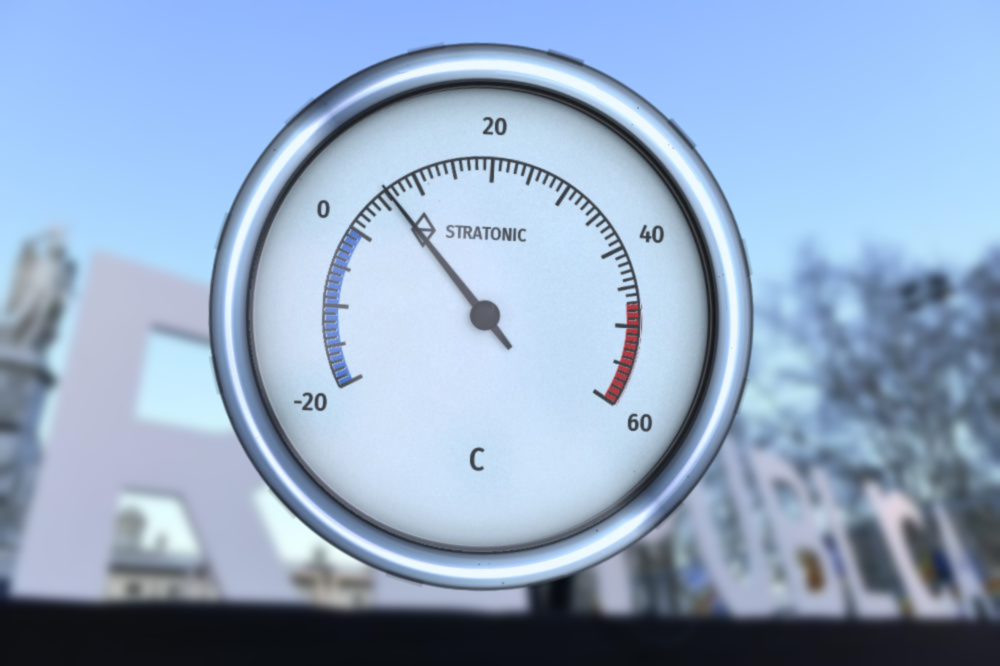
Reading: 6,°C
